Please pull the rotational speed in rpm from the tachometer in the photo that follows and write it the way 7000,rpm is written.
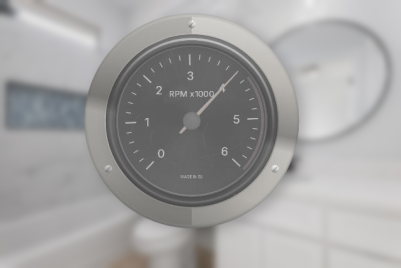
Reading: 4000,rpm
